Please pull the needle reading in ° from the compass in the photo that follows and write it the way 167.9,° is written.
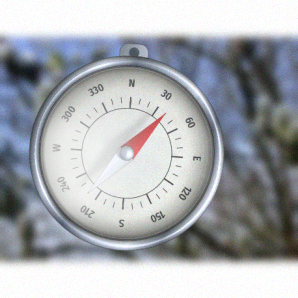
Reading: 40,°
